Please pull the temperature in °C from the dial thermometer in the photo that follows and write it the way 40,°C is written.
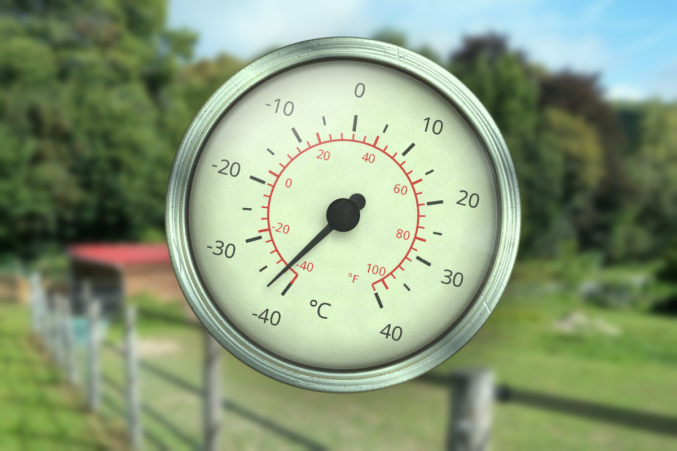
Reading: -37.5,°C
